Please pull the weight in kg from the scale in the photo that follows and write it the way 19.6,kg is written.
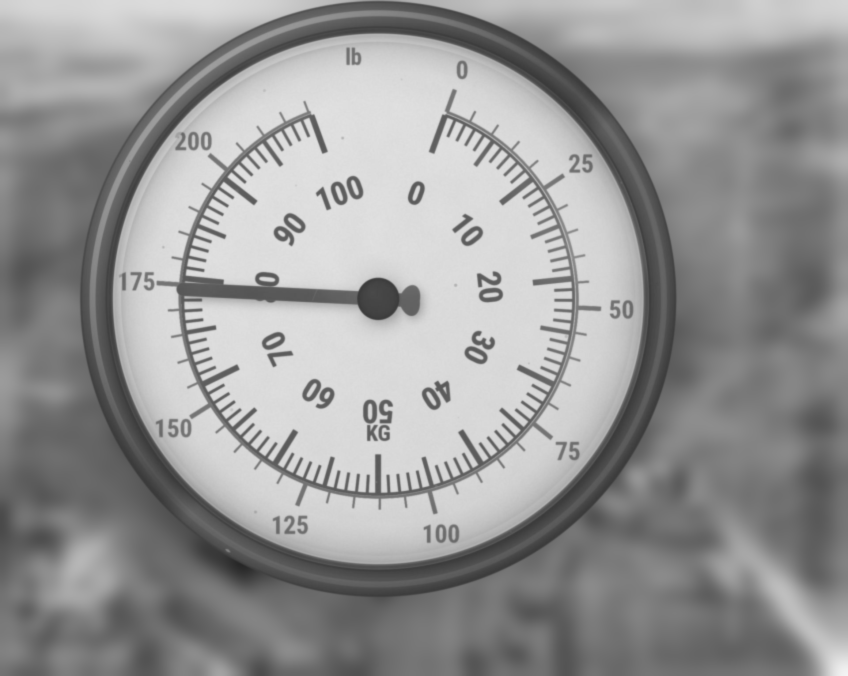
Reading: 79,kg
